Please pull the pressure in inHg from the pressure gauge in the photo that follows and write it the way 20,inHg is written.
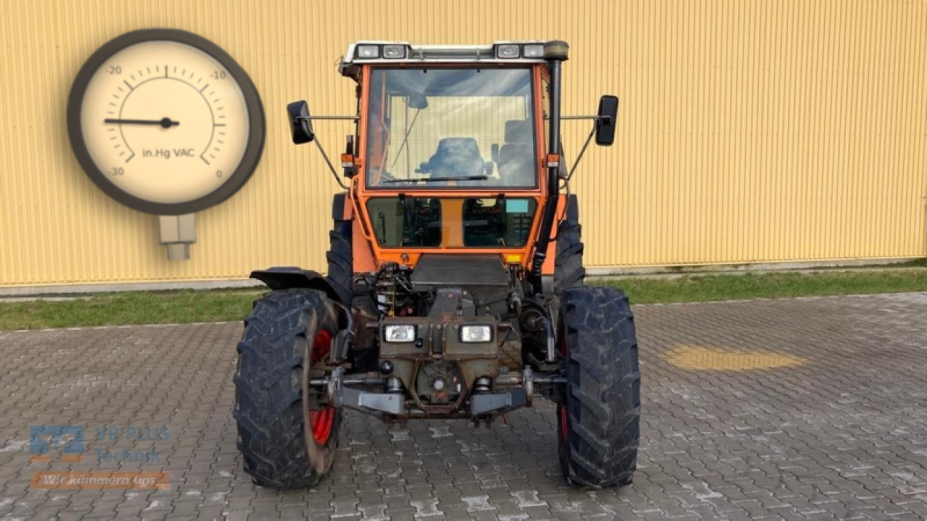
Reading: -25,inHg
